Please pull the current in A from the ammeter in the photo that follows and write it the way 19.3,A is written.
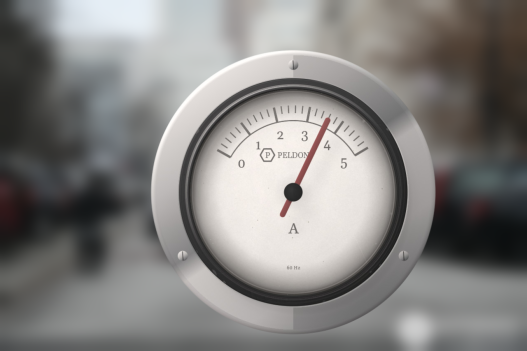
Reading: 3.6,A
